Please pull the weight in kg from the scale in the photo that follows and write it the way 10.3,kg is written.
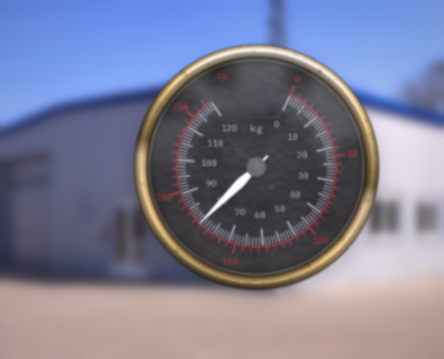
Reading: 80,kg
